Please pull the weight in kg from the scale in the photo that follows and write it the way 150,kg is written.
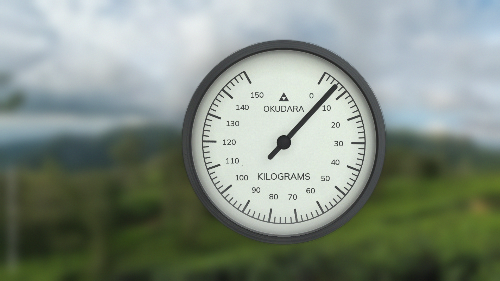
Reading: 6,kg
